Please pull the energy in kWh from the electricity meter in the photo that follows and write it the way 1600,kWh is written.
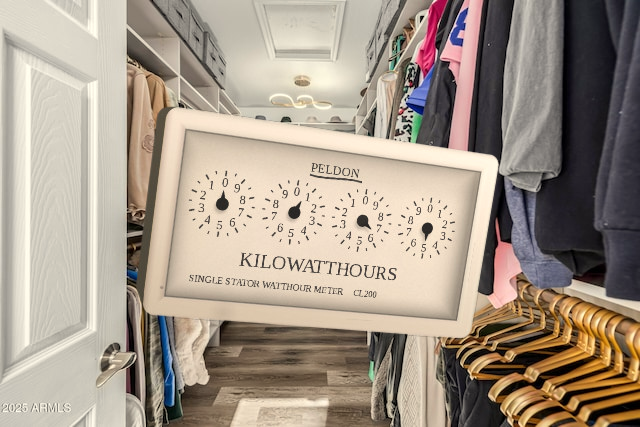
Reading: 65,kWh
